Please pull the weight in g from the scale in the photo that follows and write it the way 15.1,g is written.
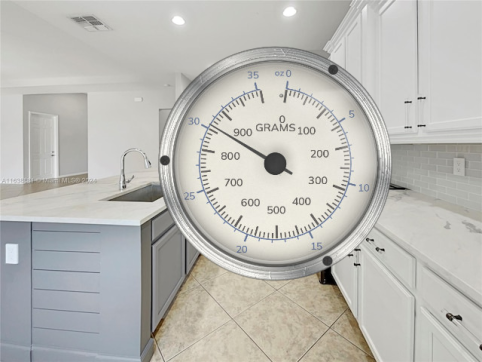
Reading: 860,g
